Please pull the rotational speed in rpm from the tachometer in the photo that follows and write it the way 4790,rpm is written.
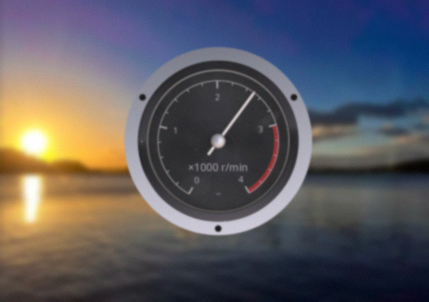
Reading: 2500,rpm
